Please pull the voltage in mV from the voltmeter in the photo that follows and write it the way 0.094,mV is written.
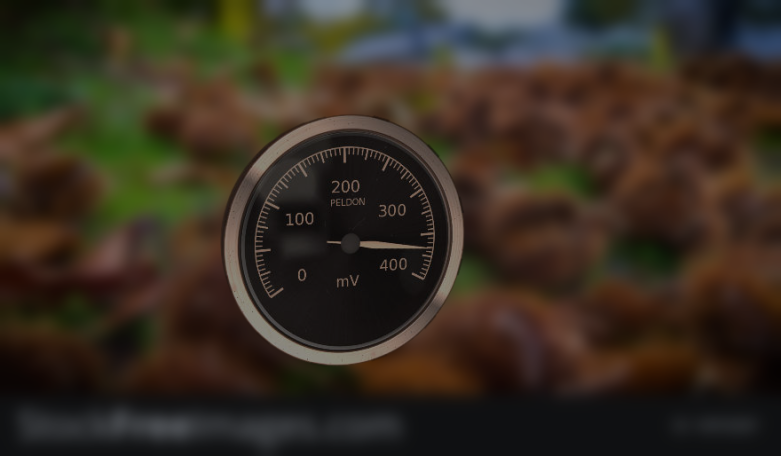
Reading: 365,mV
